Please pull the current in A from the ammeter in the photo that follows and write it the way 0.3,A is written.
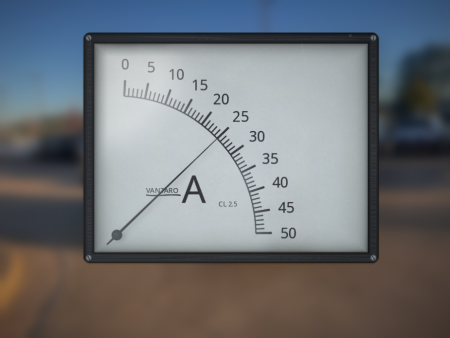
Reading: 25,A
